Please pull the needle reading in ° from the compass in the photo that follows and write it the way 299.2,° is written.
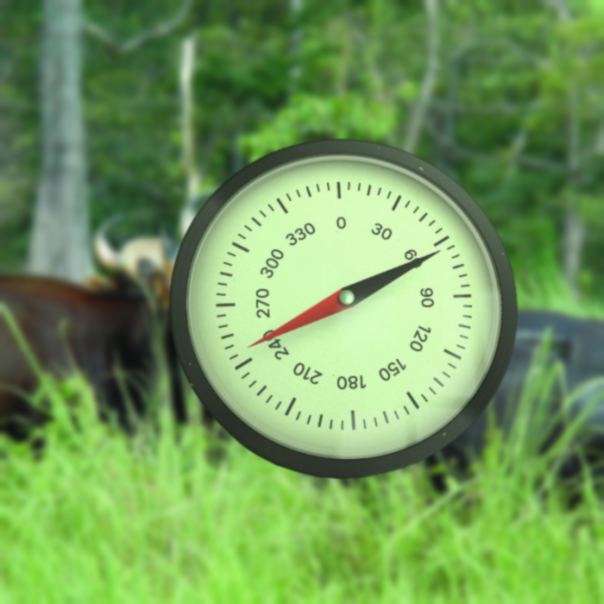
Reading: 245,°
